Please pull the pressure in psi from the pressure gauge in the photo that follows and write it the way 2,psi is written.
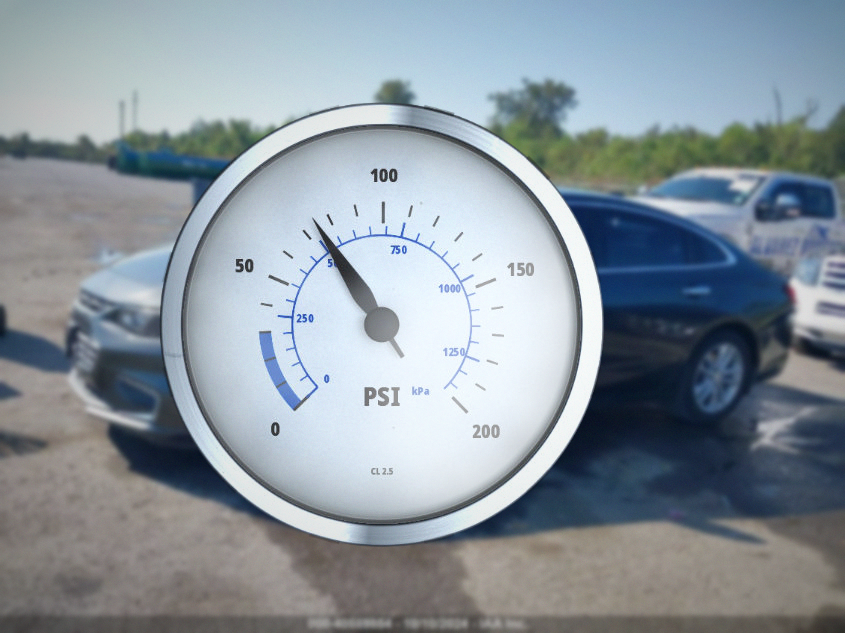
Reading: 75,psi
